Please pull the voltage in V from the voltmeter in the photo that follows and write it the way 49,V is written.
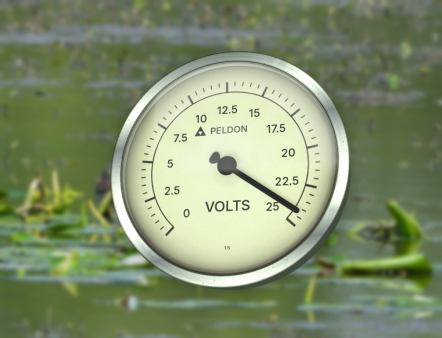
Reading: 24.25,V
